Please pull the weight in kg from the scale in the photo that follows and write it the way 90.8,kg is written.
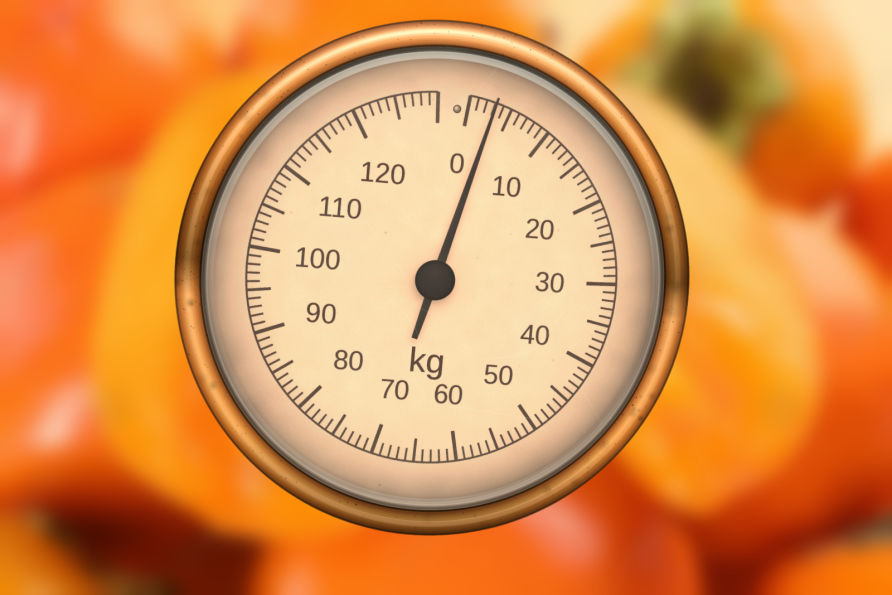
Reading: 3,kg
